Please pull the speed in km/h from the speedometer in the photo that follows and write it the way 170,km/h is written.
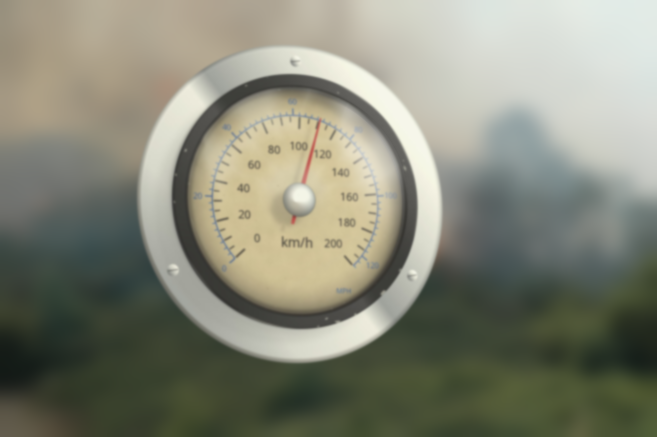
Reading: 110,km/h
